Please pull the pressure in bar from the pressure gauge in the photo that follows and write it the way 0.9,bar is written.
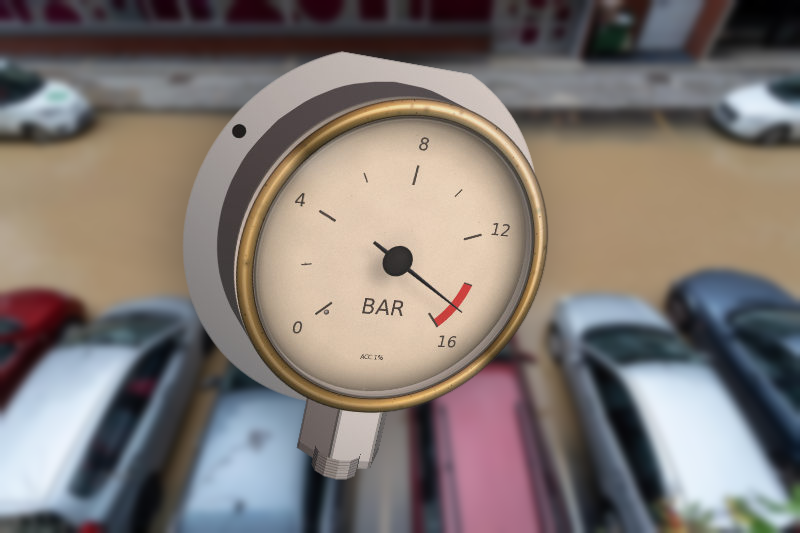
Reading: 15,bar
